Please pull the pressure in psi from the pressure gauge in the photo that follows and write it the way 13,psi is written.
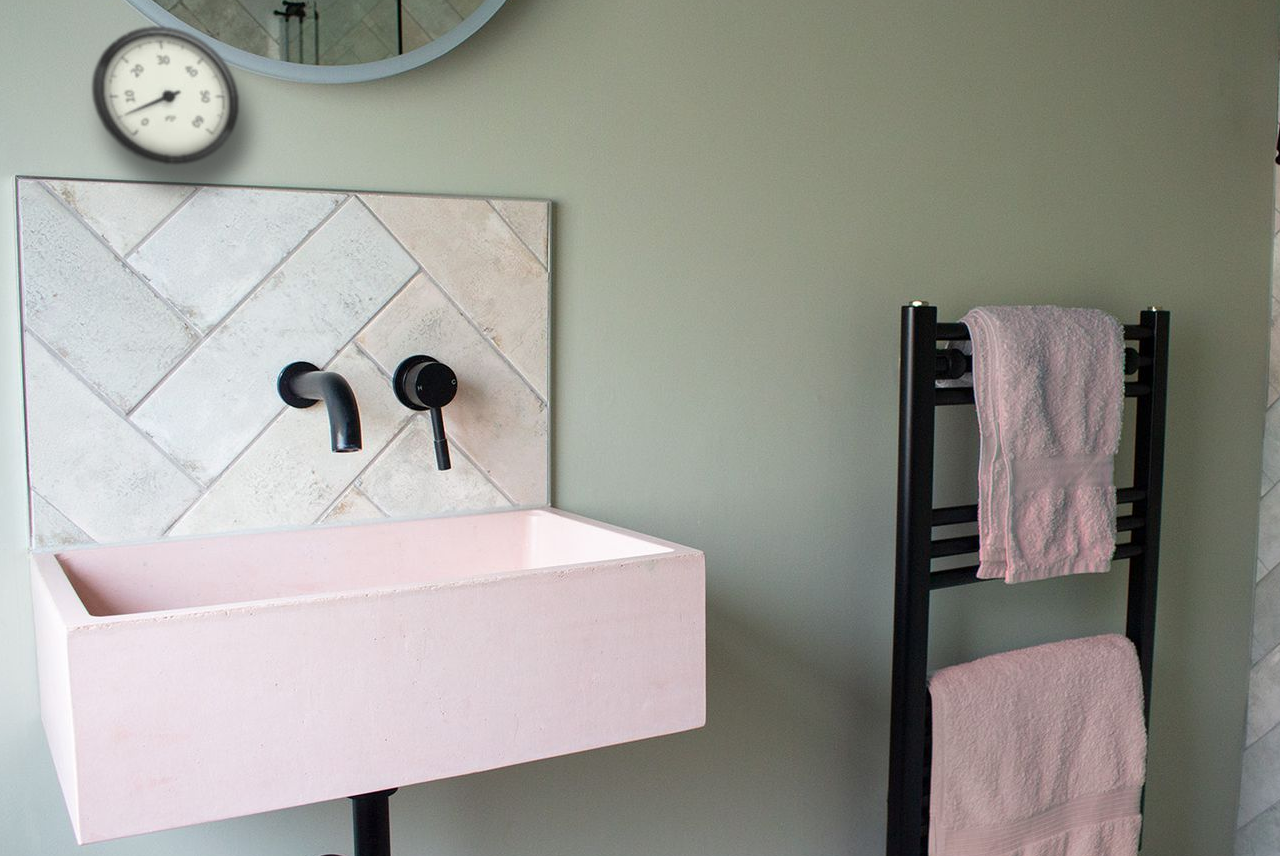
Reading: 5,psi
